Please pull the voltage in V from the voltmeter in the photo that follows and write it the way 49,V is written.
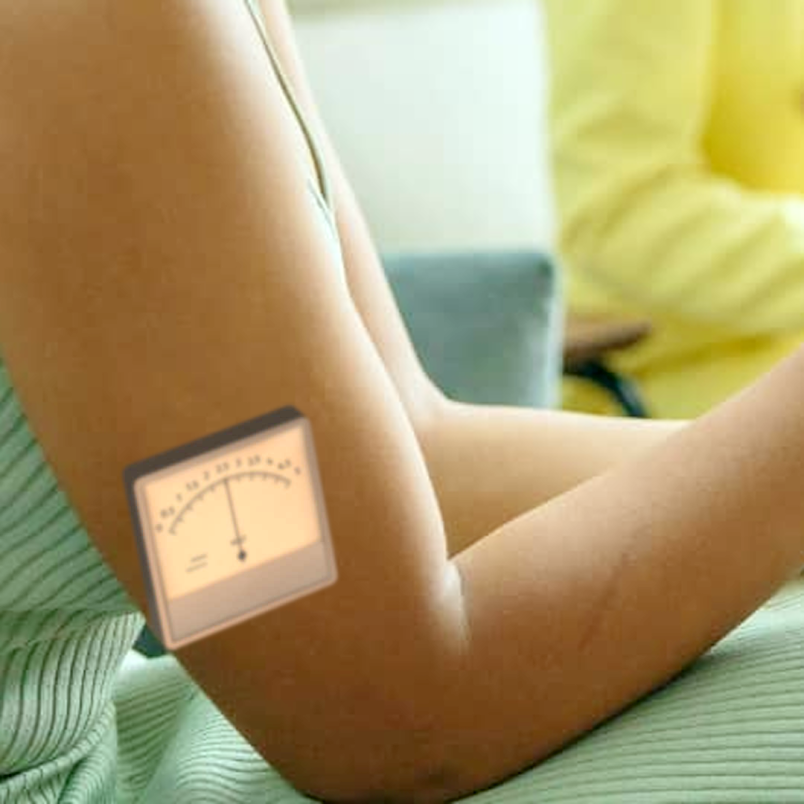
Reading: 2.5,V
